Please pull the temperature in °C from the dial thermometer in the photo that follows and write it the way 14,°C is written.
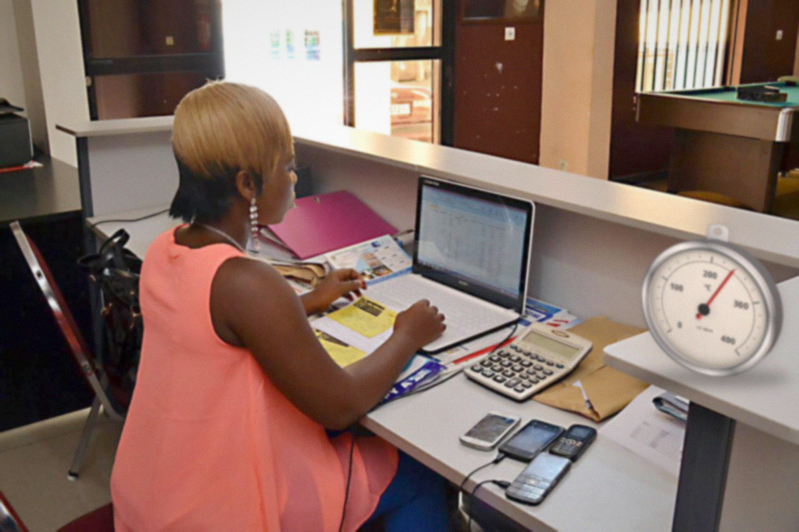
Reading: 240,°C
